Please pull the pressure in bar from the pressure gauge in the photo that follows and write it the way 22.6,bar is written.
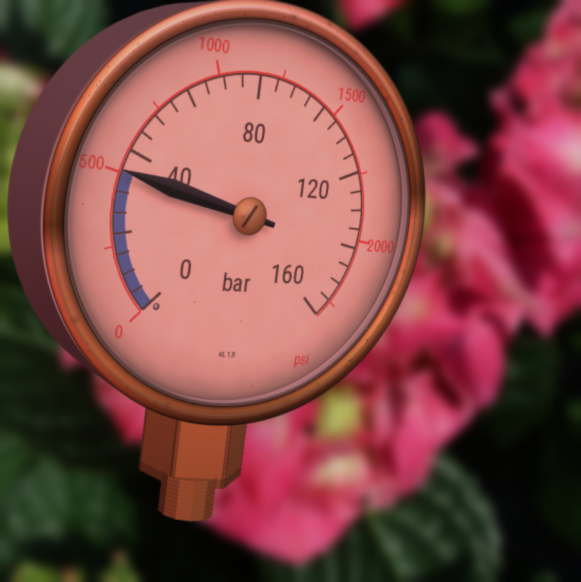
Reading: 35,bar
